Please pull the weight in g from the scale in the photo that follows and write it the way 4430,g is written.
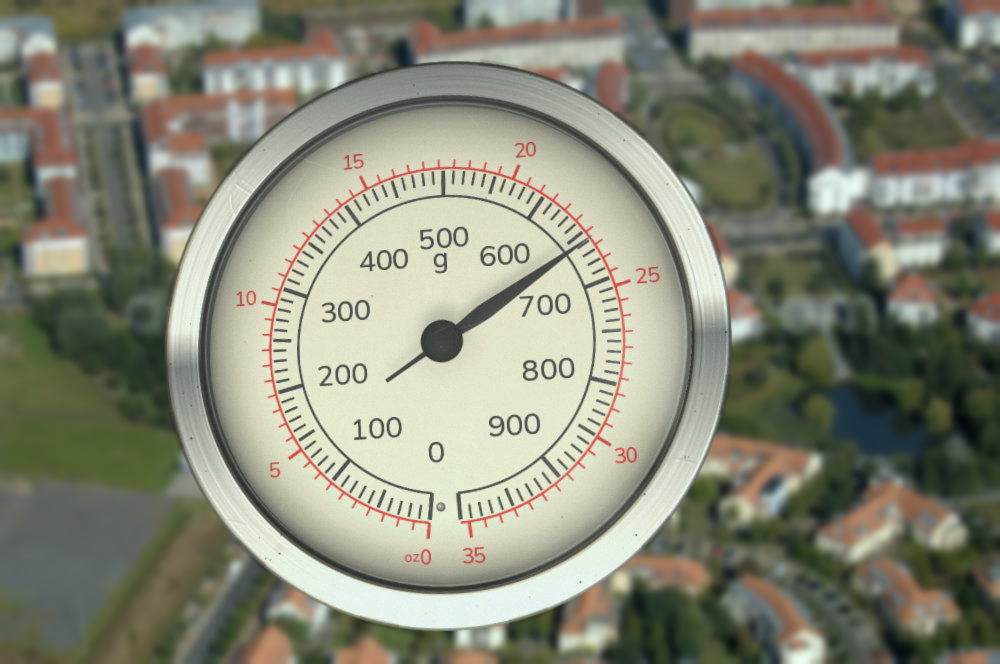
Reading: 660,g
